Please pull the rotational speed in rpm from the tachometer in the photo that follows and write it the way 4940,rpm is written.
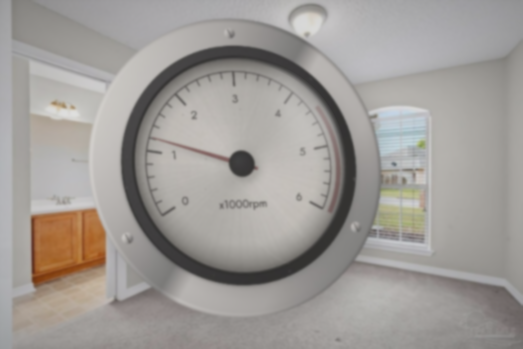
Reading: 1200,rpm
